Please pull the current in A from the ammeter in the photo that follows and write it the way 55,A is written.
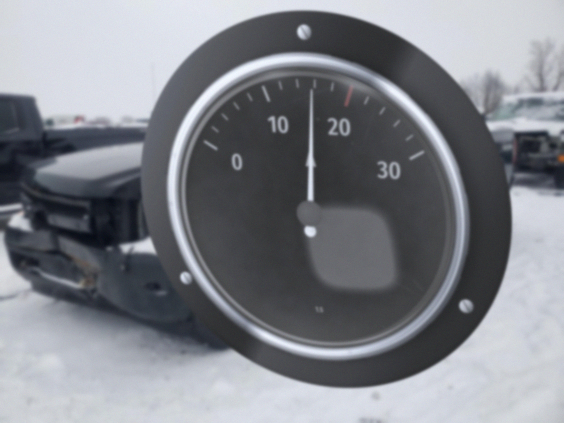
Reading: 16,A
